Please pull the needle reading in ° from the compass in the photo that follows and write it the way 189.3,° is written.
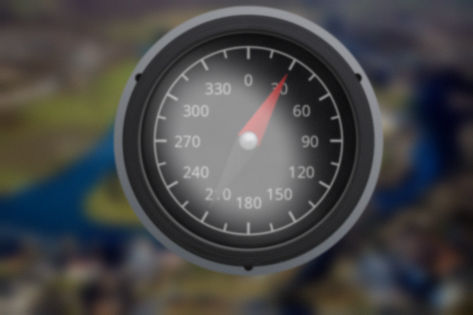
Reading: 30,°
